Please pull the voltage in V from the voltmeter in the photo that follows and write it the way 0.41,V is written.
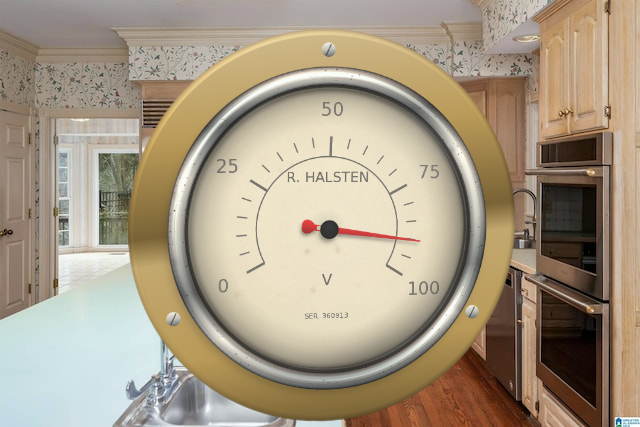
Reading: 90,V
